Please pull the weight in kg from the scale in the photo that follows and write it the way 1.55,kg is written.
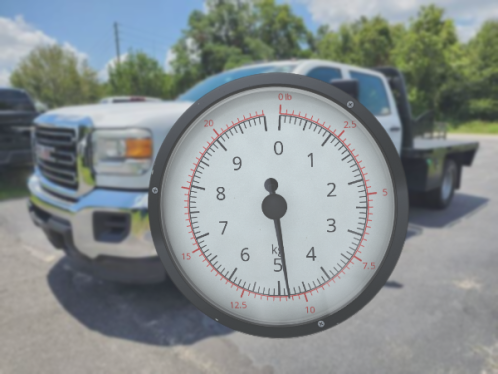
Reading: 4.8,kg
